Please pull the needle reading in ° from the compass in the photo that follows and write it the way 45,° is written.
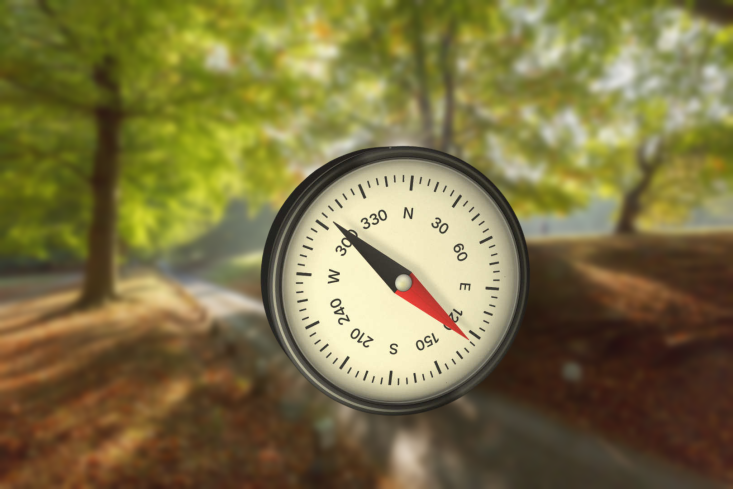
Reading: 125,°
